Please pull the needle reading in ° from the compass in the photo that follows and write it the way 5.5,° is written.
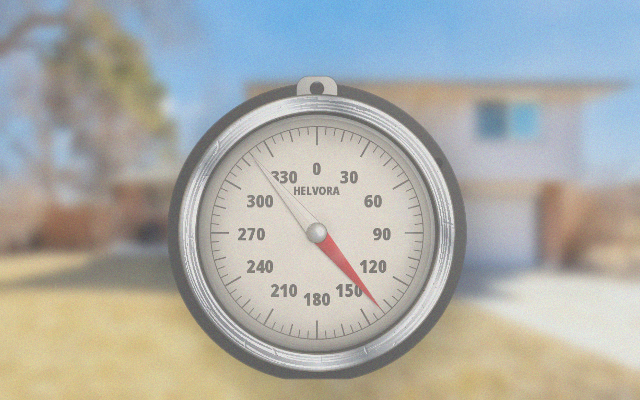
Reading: 140,°
